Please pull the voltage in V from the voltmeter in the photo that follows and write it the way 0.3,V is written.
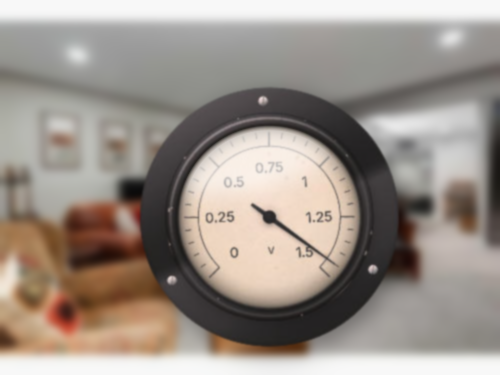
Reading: 1.45,V
